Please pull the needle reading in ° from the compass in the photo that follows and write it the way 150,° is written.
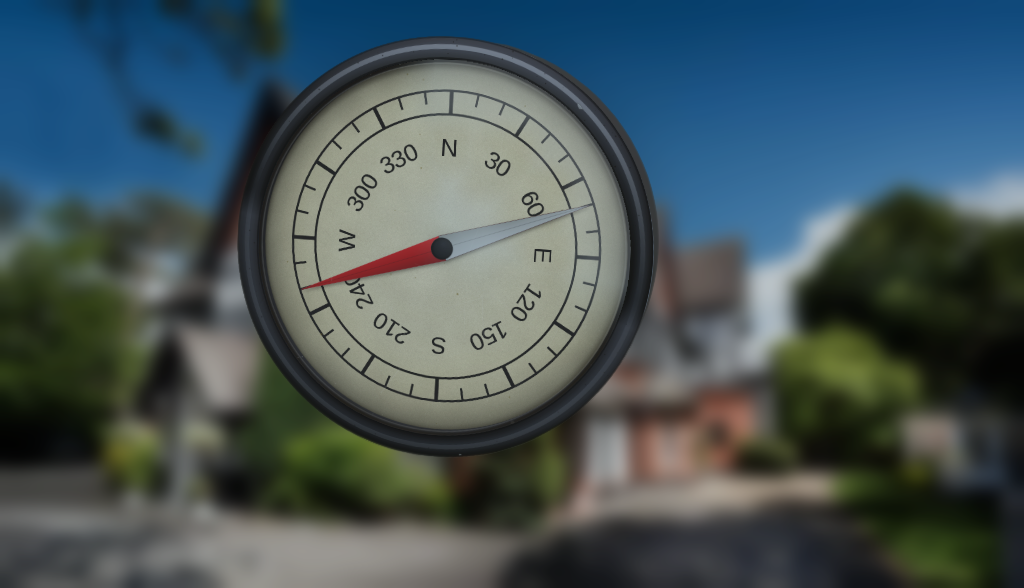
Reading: 250,°
